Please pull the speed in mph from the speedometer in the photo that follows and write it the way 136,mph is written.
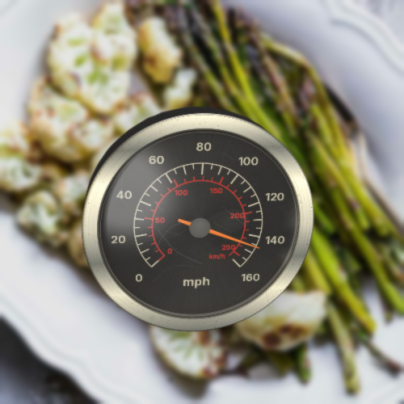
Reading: 145,mph
